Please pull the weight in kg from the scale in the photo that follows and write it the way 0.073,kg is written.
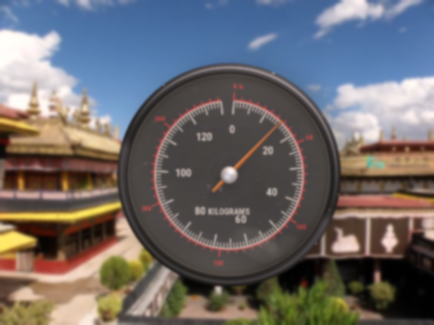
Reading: 15,kg
